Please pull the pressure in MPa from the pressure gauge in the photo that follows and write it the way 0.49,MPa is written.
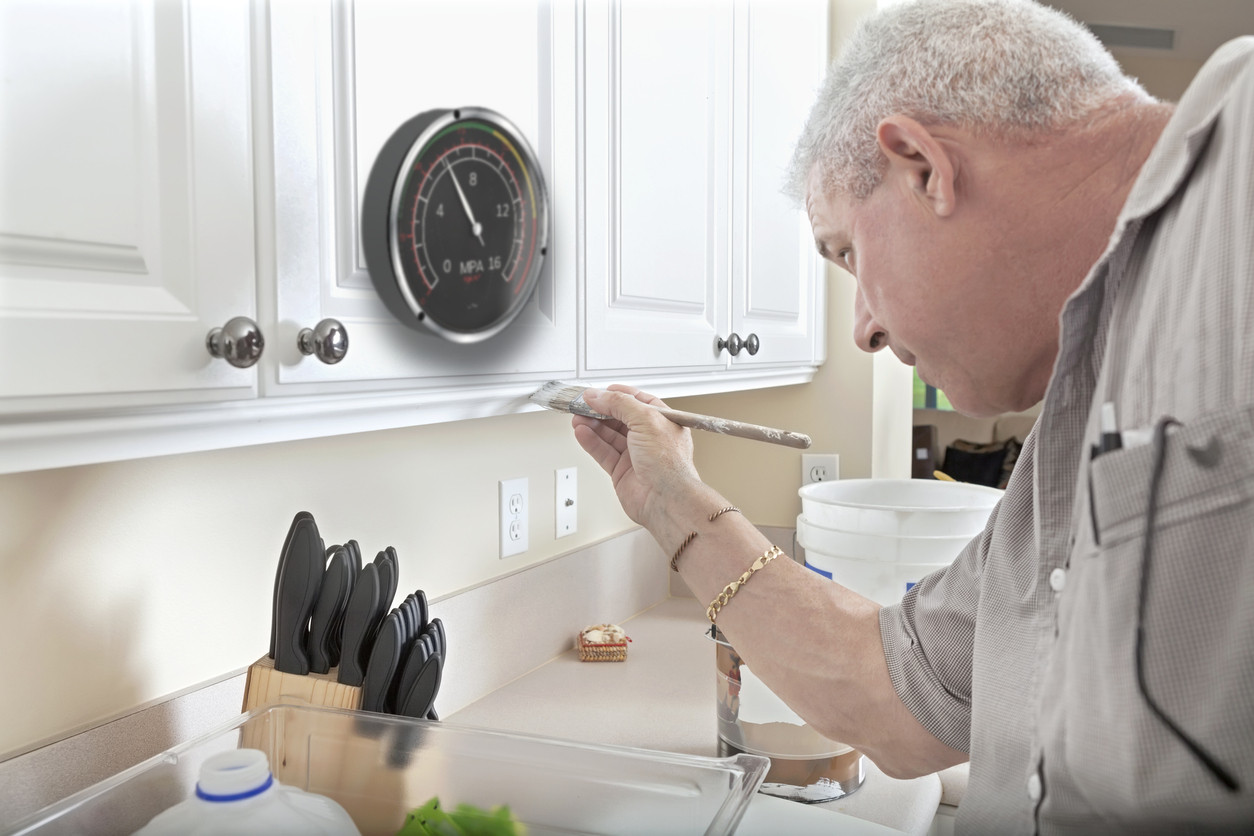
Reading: 6,MPa
